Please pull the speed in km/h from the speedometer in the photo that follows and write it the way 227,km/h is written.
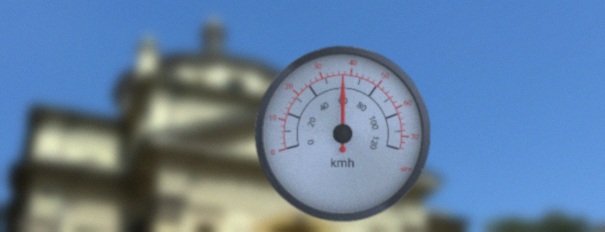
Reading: 60,km/h
